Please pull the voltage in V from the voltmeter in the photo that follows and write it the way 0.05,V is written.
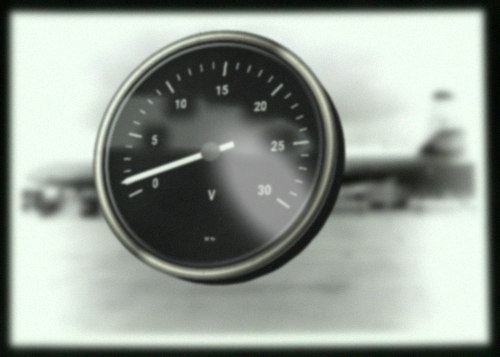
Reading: 1,V
